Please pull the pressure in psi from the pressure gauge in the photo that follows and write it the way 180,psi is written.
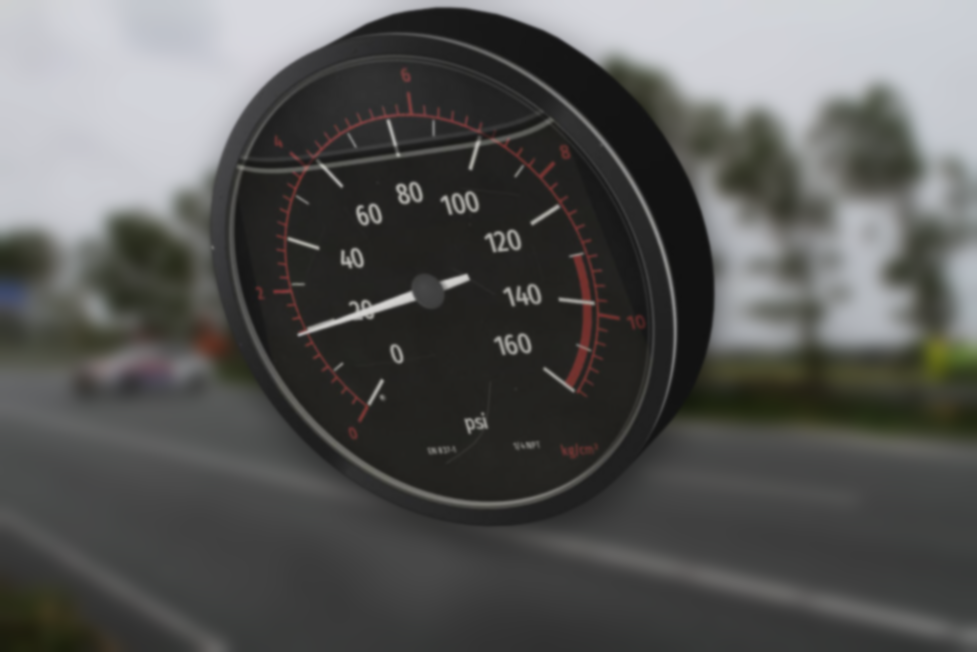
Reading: 20,psi
